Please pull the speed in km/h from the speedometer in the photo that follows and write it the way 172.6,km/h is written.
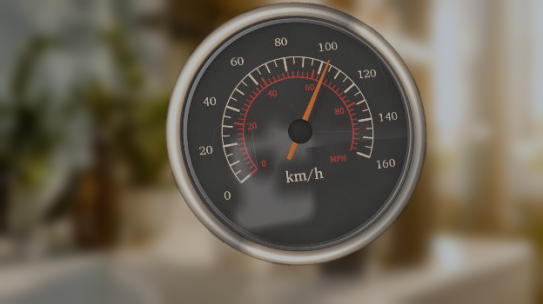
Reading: 102.5,km/h
